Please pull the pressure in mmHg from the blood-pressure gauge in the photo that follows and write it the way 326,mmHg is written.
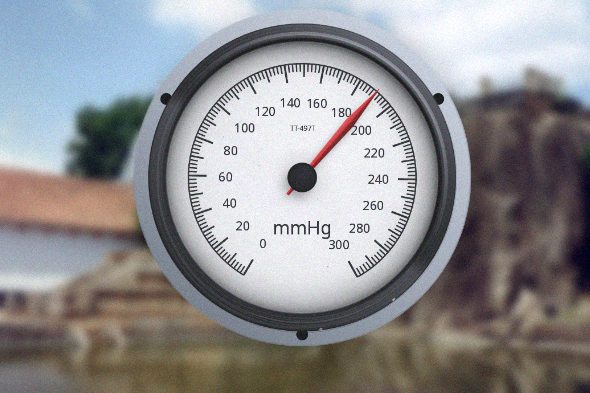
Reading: 190,mmHg
